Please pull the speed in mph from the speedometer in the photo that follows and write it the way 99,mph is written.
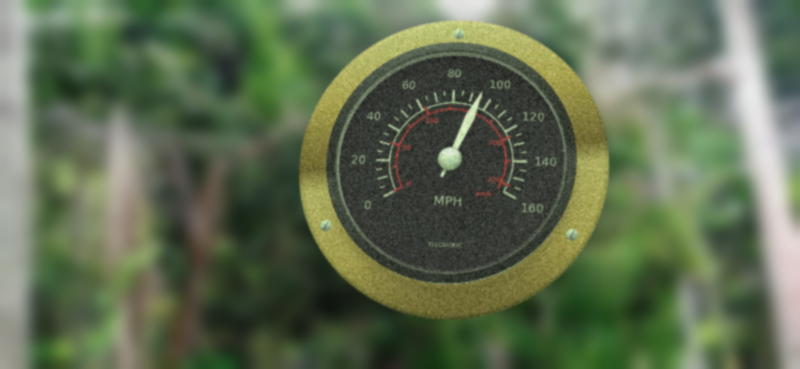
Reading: 95,mph
